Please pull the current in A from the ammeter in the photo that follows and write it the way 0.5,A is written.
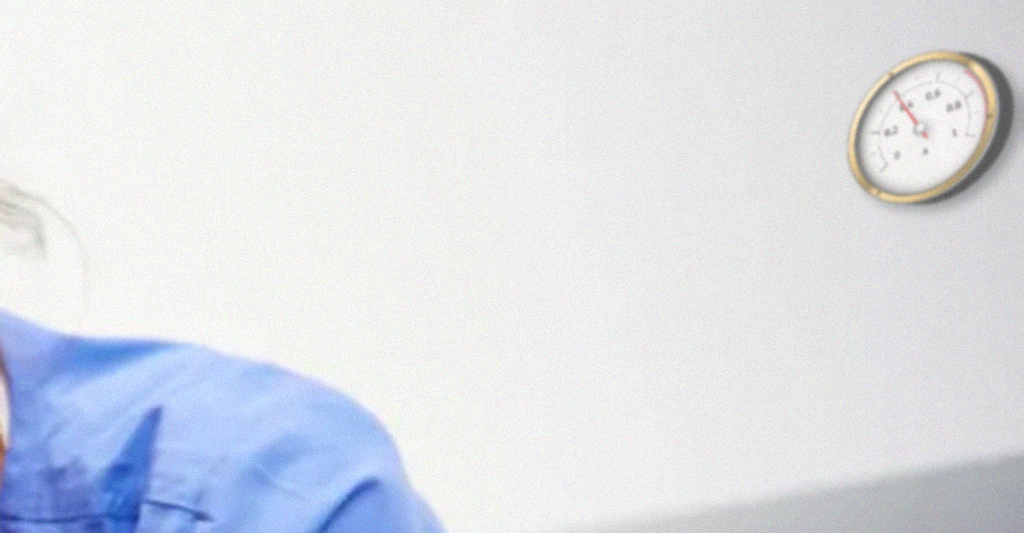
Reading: 0.4,A
